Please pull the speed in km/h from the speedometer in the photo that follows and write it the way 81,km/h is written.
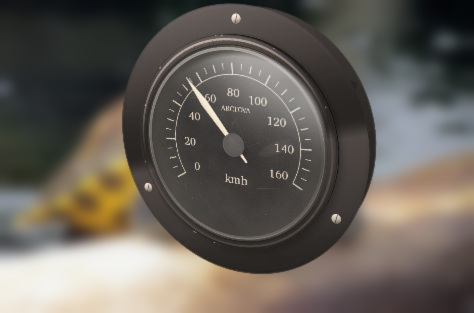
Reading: 55,km/h
